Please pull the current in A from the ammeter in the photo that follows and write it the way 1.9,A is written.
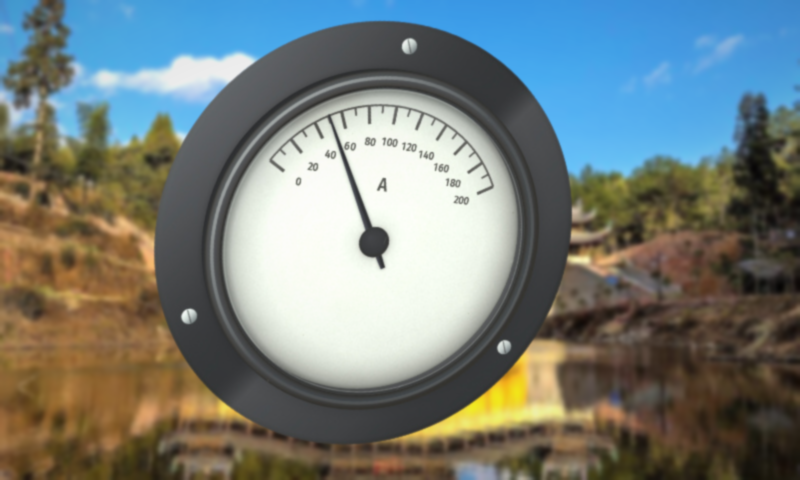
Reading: 50,A
